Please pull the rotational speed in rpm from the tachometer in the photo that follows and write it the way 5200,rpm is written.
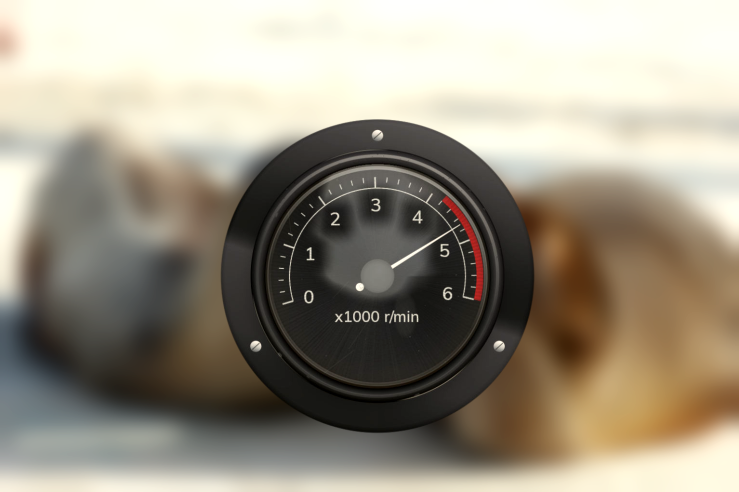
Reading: 4700,rpm
